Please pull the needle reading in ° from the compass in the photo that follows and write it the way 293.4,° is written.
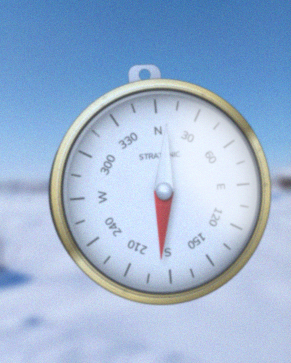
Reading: 187.5,°
